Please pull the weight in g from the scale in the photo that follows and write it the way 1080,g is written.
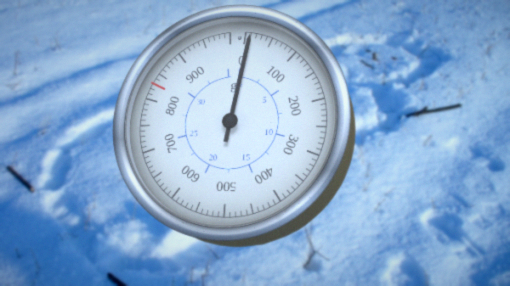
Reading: 10,g
